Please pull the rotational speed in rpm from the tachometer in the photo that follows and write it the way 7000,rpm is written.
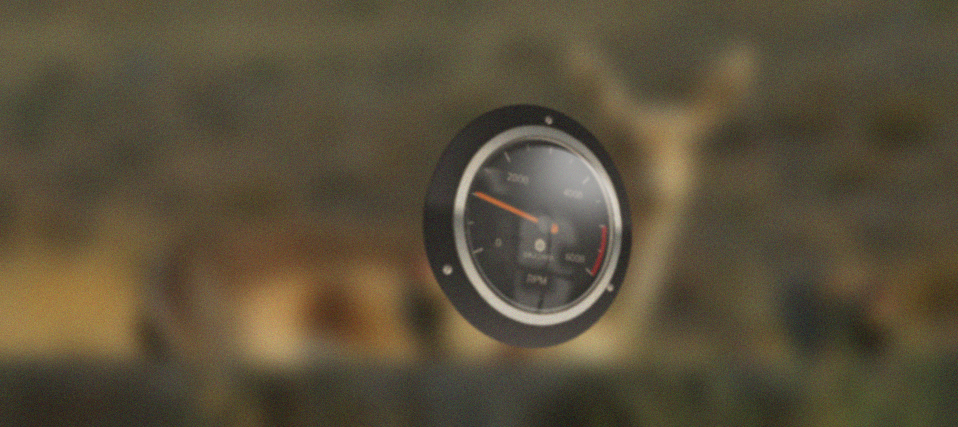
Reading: 1000,rpm
